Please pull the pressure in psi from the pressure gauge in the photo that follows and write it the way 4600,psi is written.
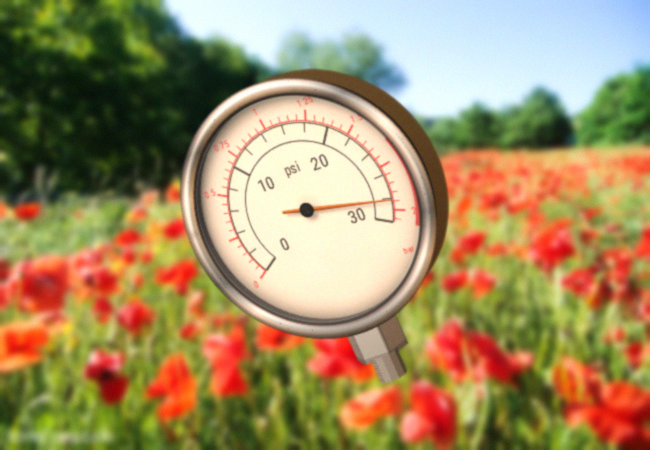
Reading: 28,psi
